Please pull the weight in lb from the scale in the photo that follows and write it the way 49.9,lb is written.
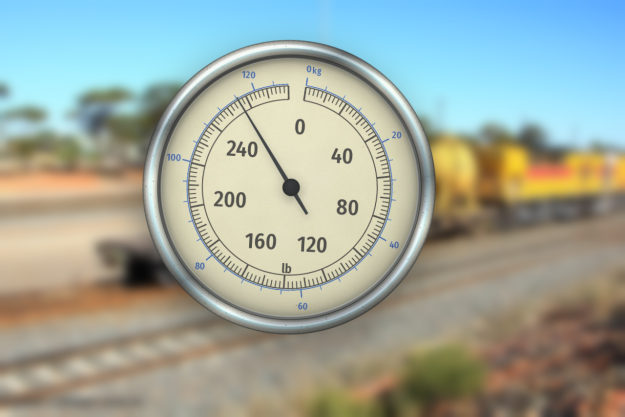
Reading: 256,lb
